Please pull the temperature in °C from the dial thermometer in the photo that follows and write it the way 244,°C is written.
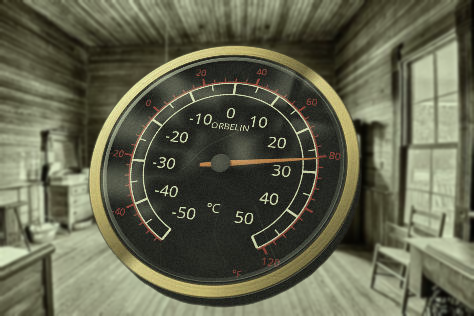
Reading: 27.5,°C
